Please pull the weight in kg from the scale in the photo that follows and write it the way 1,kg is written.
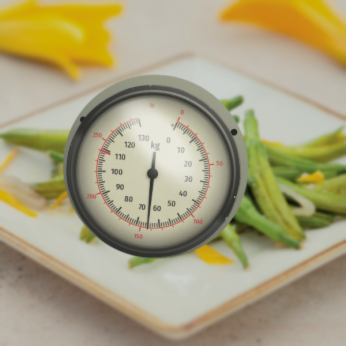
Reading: 65,kg
